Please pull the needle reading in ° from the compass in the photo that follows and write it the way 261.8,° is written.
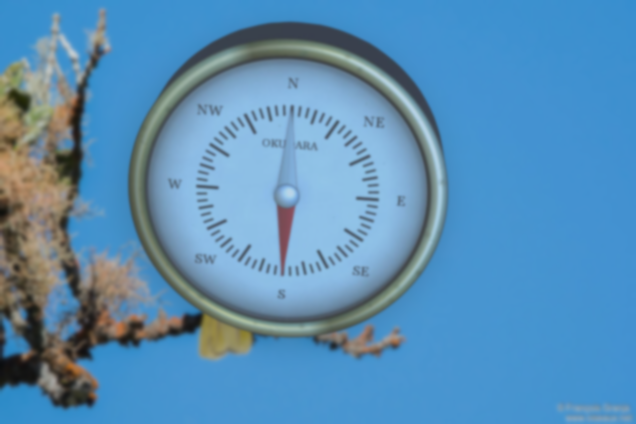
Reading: 180,°
